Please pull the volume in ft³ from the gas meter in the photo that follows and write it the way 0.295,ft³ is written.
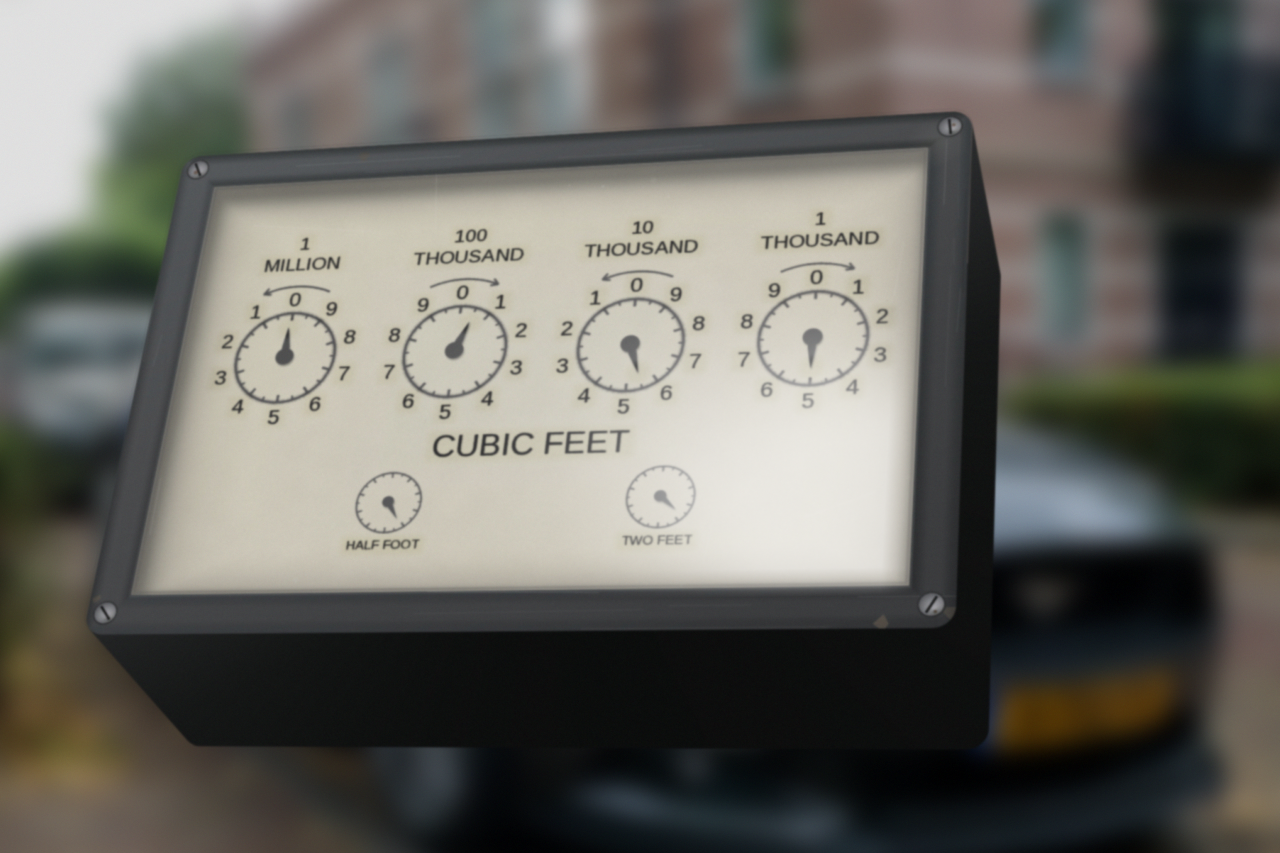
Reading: 5500,ft³
